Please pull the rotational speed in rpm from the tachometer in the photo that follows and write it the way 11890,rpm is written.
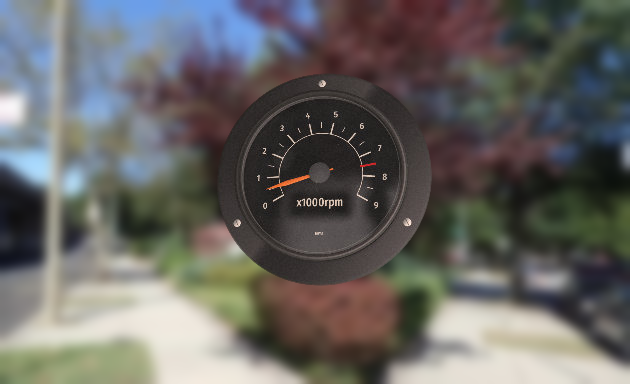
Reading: 500,rpm
